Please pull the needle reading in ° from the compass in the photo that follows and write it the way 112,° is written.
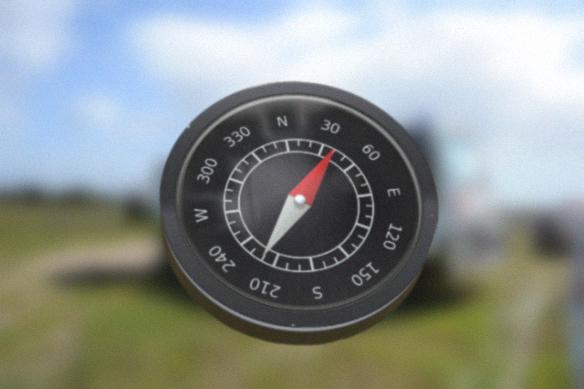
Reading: 40,°
